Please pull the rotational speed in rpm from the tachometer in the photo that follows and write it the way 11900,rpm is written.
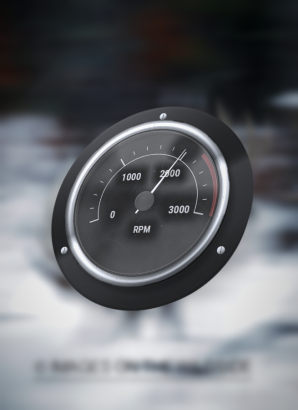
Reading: 2000,rpm
